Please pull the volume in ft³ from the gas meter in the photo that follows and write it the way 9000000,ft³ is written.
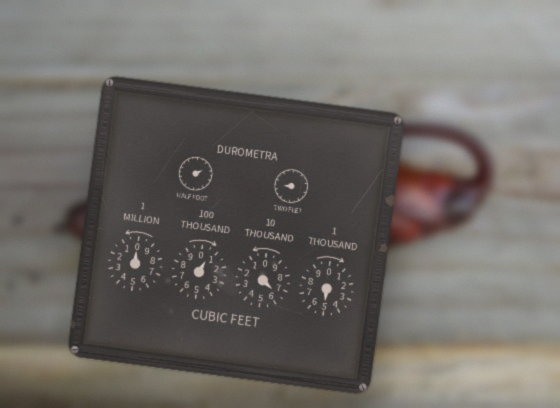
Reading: 6500,ft³
